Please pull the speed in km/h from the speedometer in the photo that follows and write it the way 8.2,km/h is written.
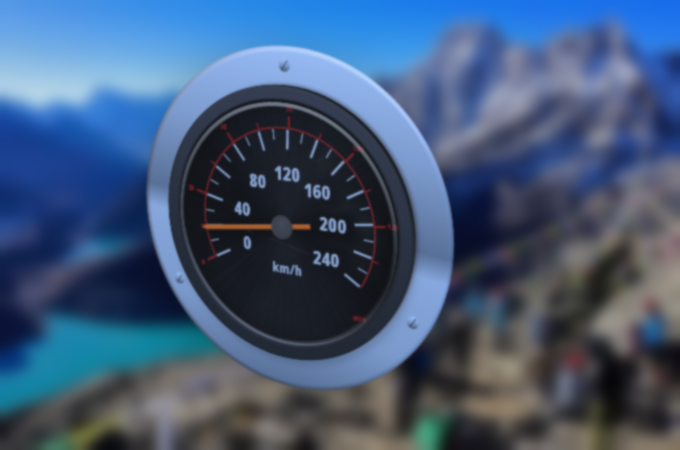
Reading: 20,km/h
